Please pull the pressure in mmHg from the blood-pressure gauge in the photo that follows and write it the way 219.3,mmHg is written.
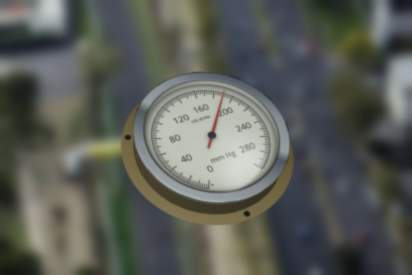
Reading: 190,mmHg
